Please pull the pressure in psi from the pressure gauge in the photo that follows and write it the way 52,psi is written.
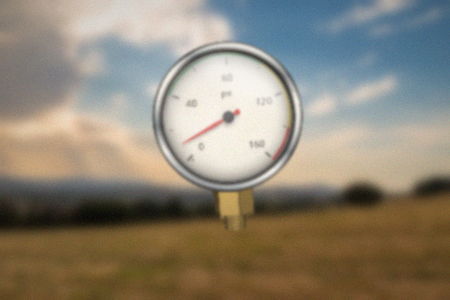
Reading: 10,psi
